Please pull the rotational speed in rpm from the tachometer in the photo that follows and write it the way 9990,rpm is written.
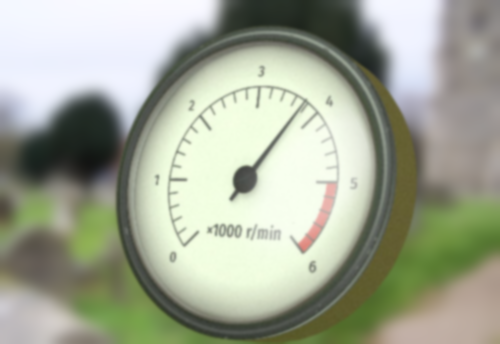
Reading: 3800,rpm
